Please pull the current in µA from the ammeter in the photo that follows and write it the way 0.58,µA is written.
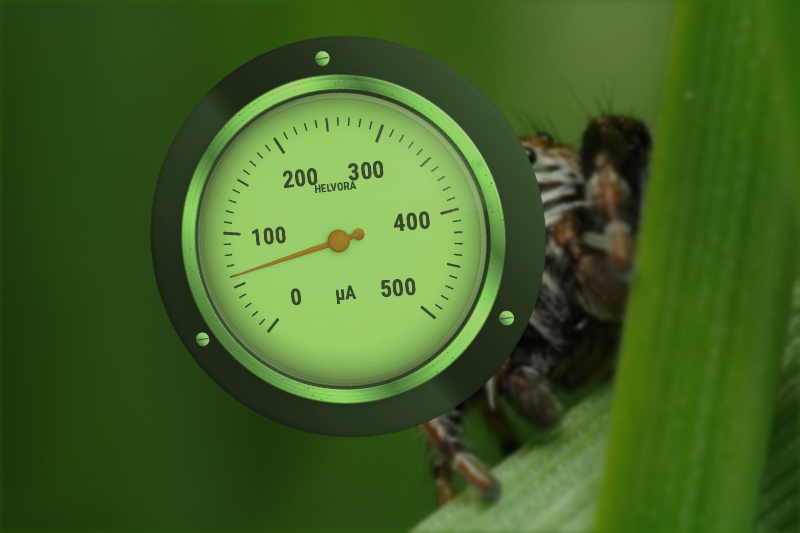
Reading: 60,µA
